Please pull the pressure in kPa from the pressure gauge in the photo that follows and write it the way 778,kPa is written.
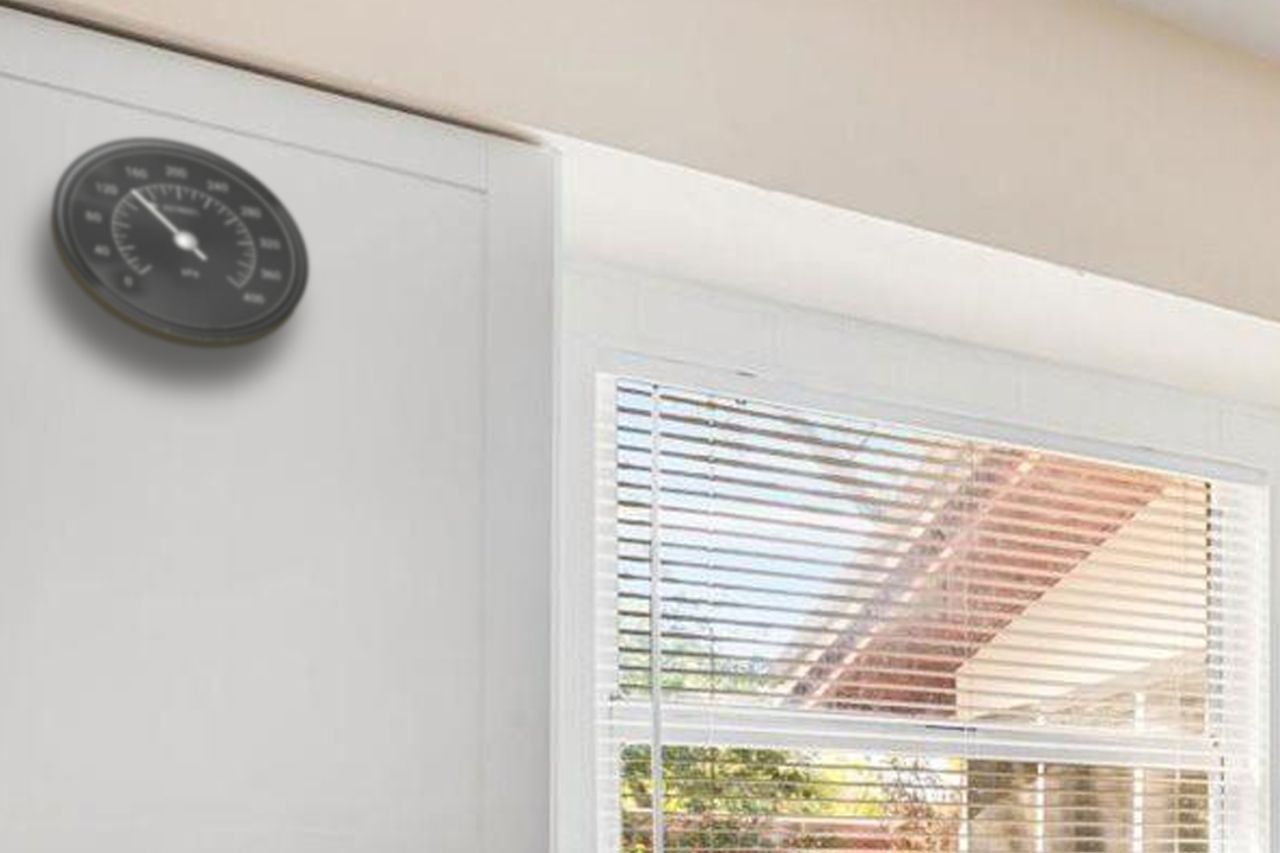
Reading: 140,kPa
